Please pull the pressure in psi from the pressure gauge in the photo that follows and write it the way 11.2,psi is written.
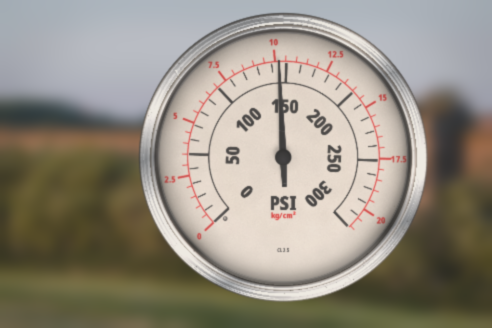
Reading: 145,psi
